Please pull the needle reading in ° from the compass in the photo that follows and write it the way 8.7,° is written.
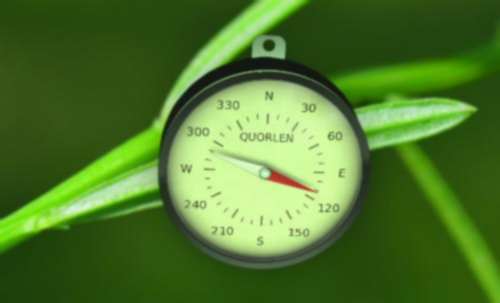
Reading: 110,°
